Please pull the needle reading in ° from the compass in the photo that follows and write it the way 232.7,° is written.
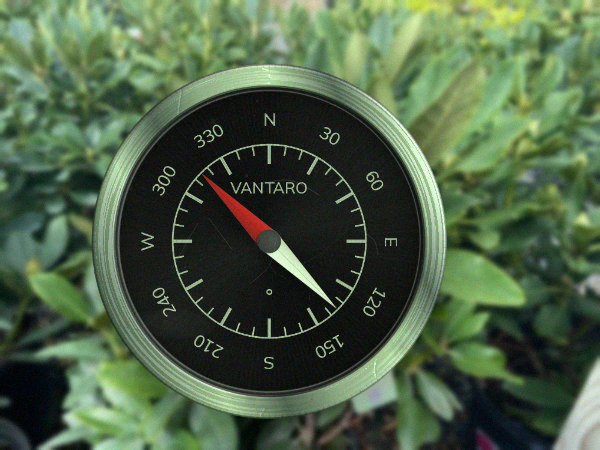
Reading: 315,°
